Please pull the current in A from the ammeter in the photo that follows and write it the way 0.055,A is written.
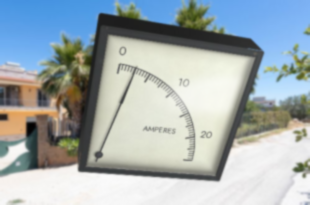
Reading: 2.5,A
